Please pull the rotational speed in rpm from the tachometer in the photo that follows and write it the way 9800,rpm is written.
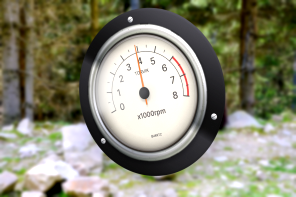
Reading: 4000,rpm
